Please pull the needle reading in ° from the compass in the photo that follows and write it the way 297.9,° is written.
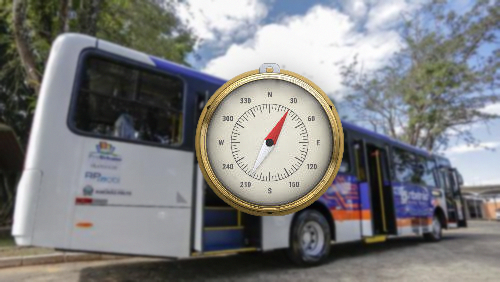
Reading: 30,°
